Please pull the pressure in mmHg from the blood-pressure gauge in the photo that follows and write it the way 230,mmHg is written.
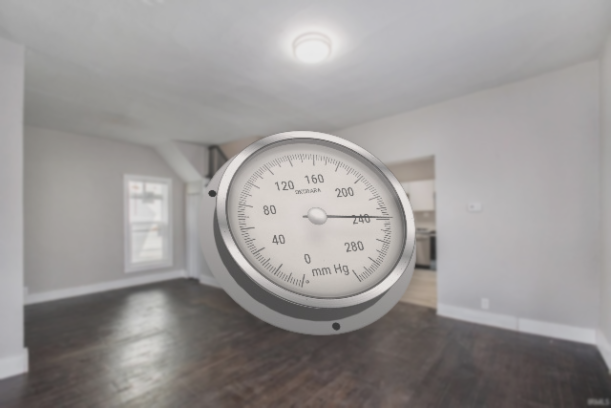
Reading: 240,mmHg
